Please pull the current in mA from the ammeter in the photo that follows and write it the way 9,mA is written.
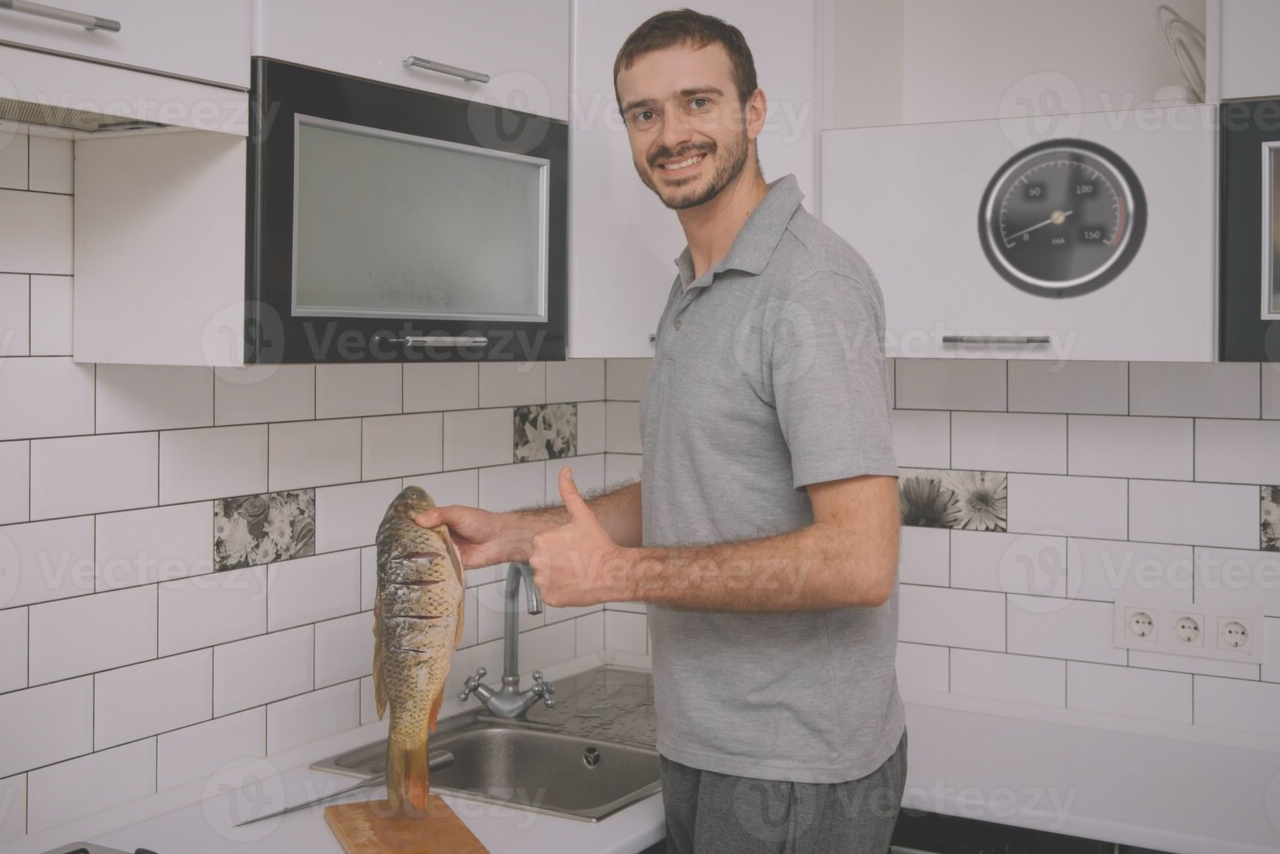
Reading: 5,mA
